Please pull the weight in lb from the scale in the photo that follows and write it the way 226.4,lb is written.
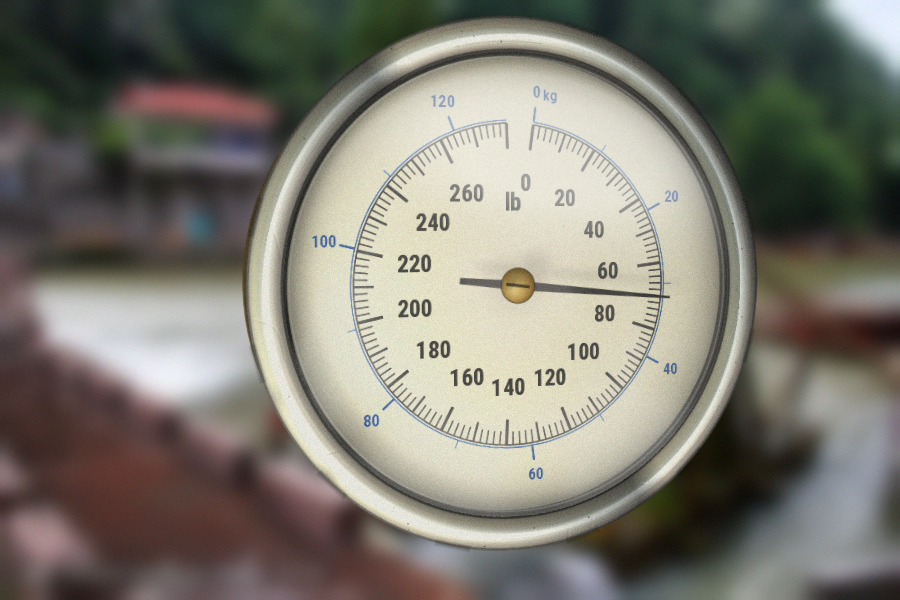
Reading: 70,lb
